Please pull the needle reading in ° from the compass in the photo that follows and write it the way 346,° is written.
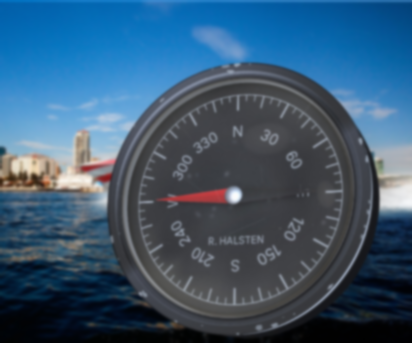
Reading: 270,°
